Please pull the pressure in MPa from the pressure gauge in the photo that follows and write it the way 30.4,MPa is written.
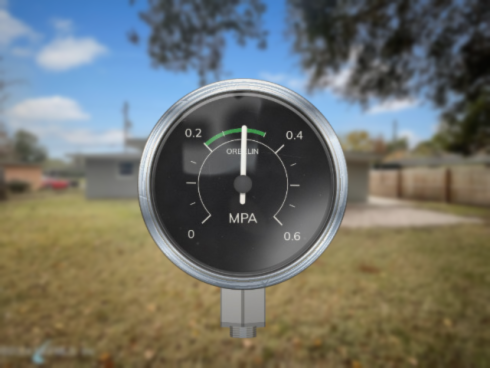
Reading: 0.3,MPa
